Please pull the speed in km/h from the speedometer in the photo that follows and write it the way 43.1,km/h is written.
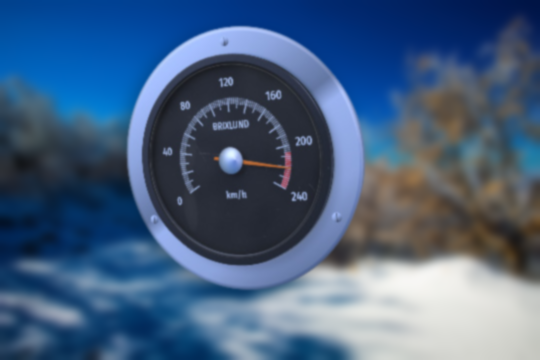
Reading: 220,km/h
